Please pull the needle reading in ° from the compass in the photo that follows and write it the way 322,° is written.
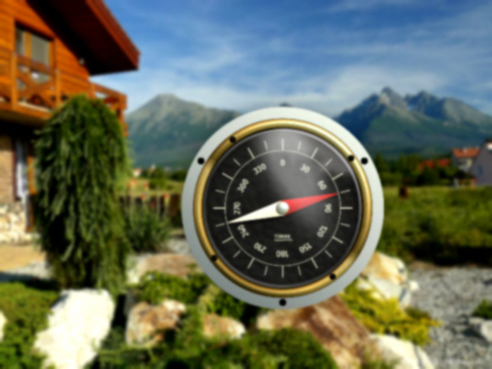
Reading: 75,°
